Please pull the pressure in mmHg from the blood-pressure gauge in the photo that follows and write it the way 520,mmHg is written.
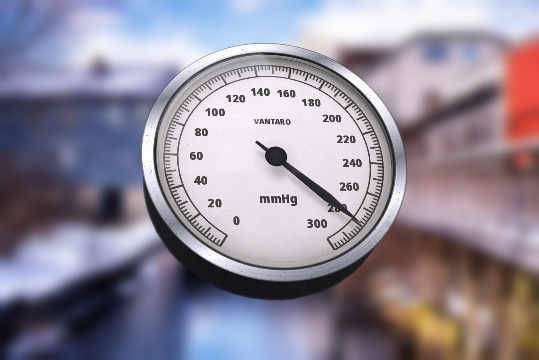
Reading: 280,mmHg
